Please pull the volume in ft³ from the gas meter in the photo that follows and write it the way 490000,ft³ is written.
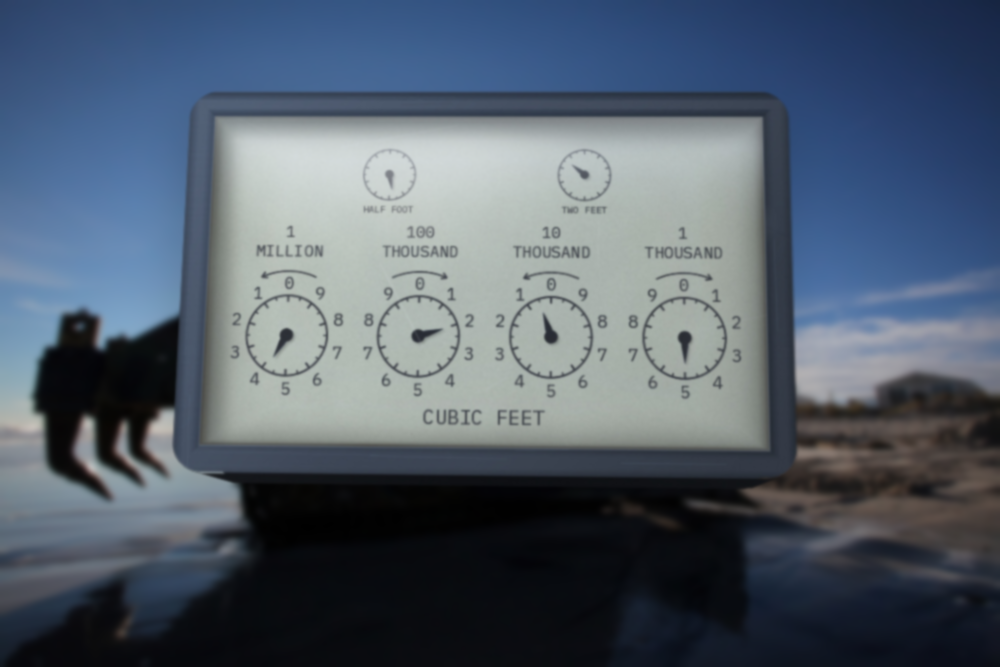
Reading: 420500,ft³
